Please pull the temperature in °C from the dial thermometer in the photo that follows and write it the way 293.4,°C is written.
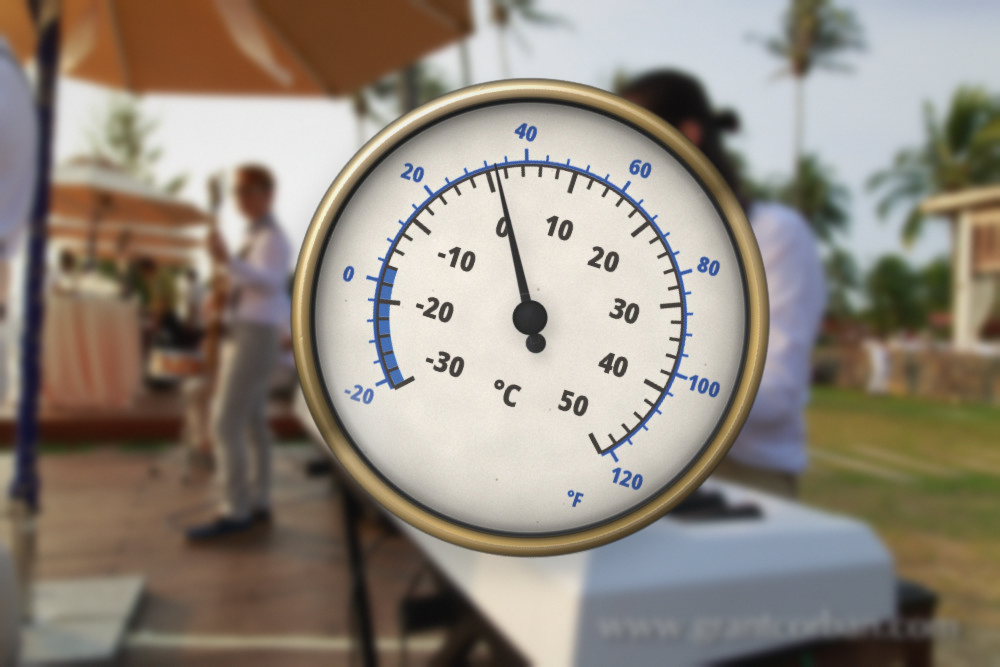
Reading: 1,°C
